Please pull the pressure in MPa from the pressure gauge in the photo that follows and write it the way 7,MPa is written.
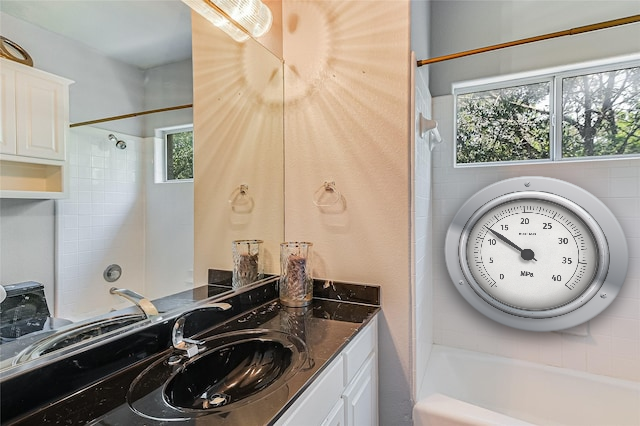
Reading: 12.5,MPa
